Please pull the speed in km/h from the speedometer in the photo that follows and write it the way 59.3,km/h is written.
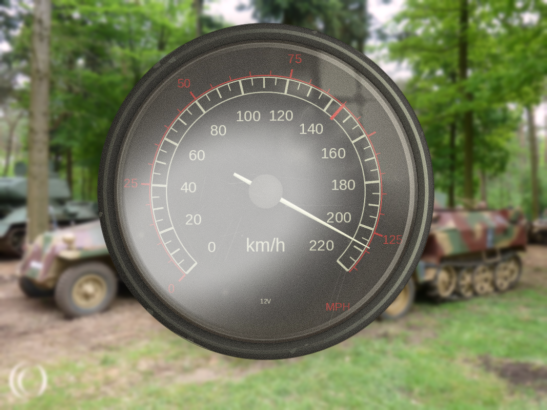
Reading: 207.5,km/h
